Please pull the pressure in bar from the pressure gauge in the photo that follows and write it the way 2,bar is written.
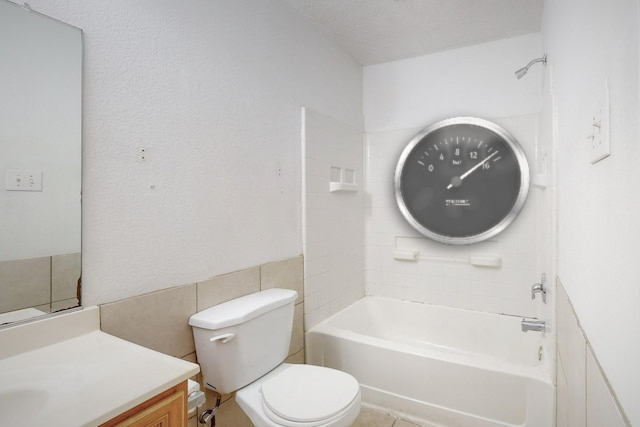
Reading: 15,bar
